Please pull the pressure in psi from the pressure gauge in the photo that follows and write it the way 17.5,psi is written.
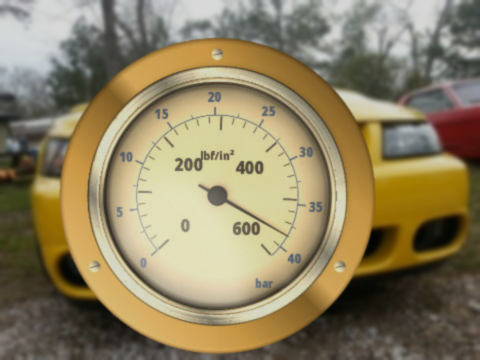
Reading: 560,psi
